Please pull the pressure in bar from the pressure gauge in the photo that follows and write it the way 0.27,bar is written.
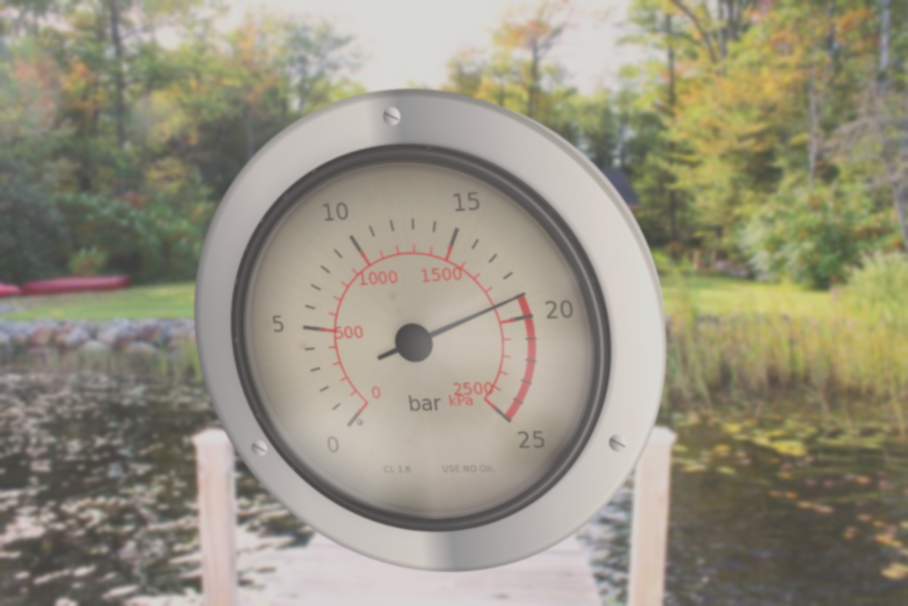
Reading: 19,bar
